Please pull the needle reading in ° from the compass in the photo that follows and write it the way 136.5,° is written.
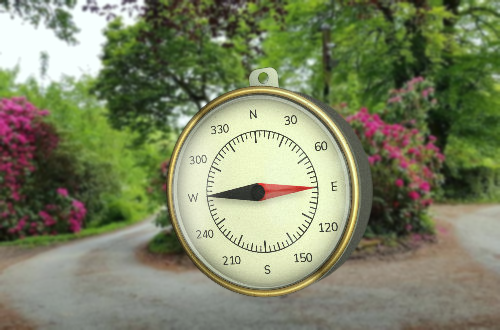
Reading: 90,°
